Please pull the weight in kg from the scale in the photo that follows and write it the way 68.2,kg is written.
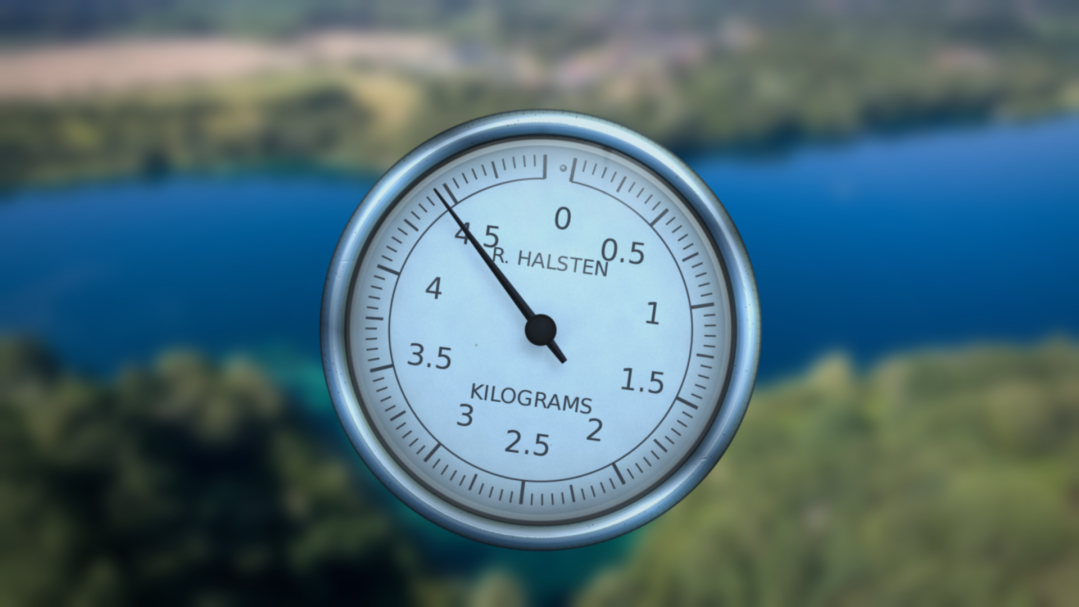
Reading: 4.45,kg
